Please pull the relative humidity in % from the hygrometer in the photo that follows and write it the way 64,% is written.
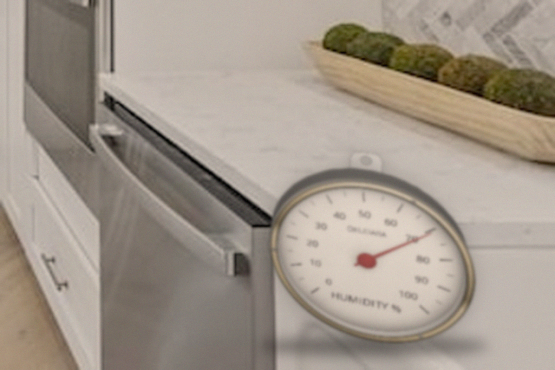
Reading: 70,%
